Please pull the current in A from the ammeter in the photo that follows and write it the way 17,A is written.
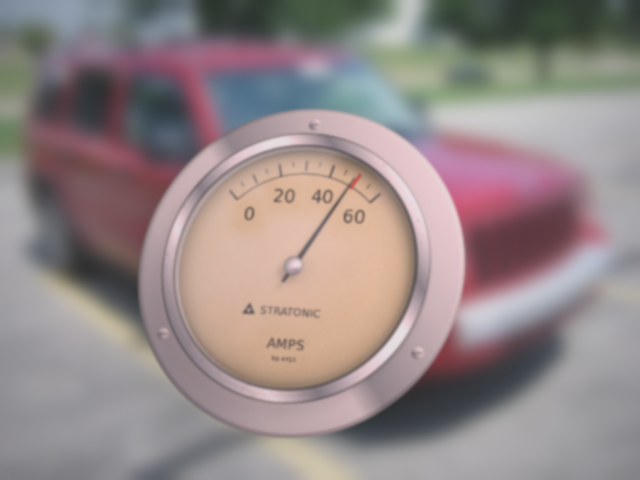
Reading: 50,A
